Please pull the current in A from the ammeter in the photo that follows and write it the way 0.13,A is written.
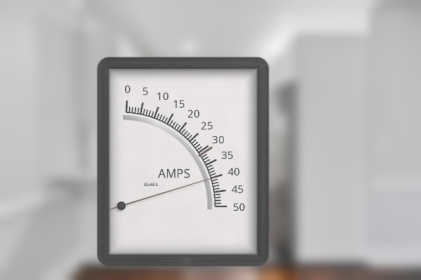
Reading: 40,A
